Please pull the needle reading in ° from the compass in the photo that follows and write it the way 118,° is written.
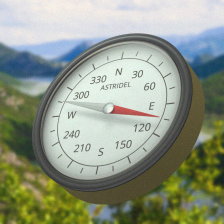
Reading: 105,°
